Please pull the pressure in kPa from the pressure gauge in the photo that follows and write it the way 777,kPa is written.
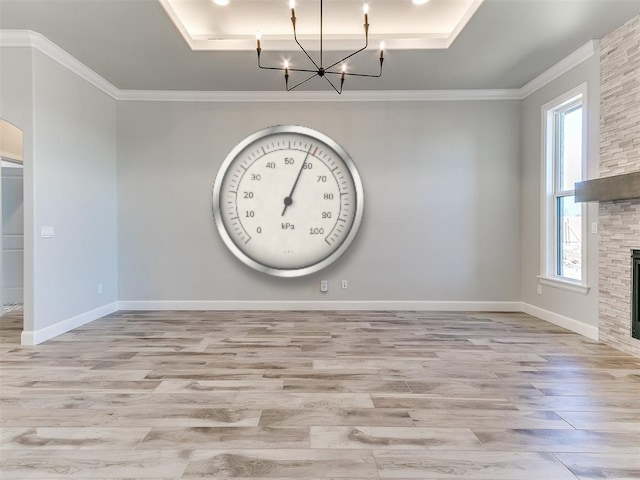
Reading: 58,kPa
